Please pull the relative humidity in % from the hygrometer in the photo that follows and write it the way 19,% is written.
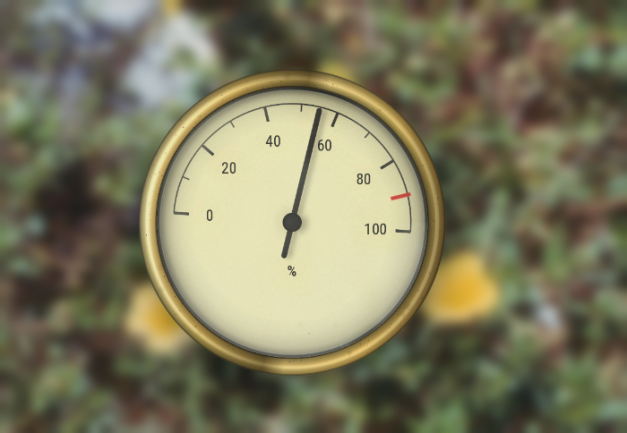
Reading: 55,%
